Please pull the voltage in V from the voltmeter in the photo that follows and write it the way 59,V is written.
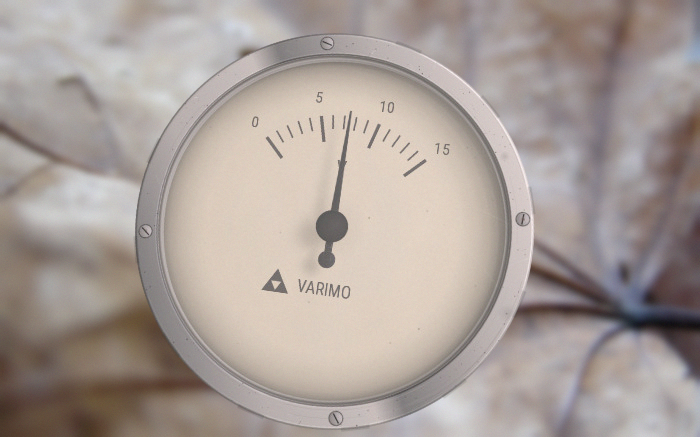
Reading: 7.5,V
